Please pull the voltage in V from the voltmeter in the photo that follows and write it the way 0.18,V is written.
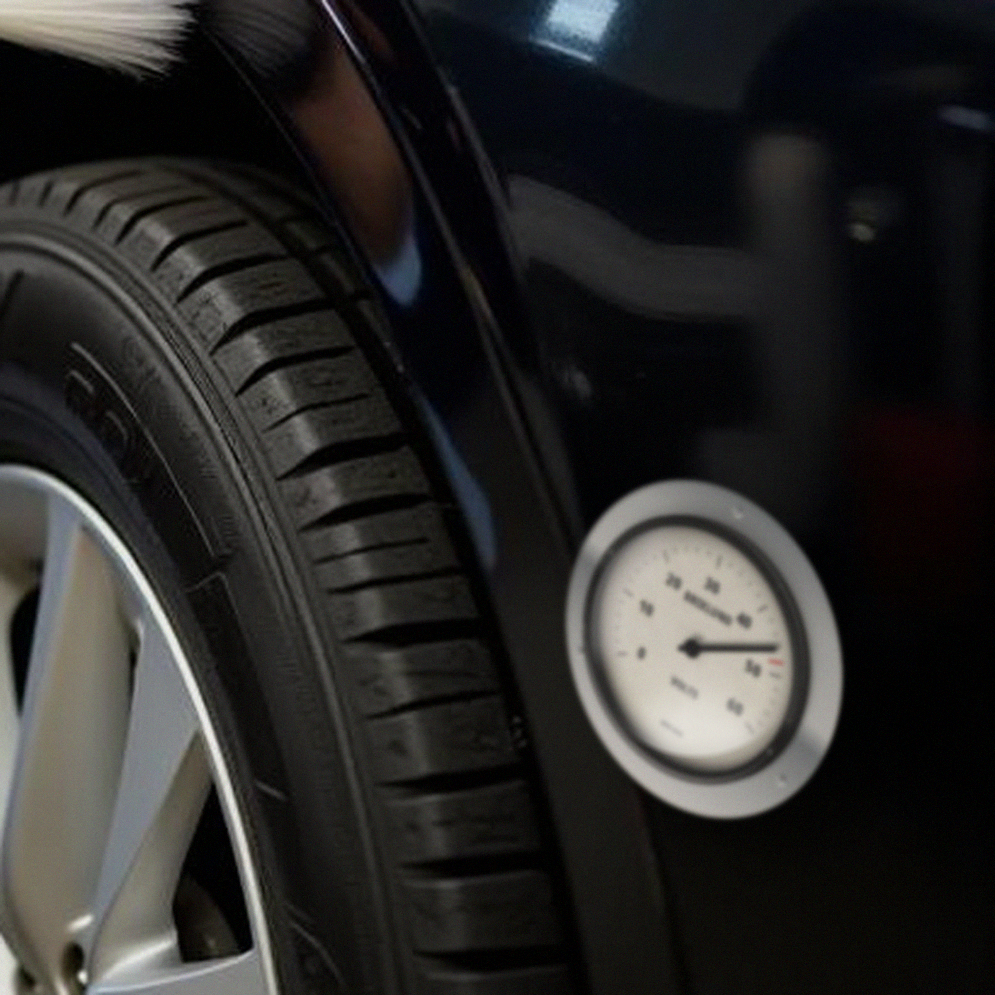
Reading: 46,V
